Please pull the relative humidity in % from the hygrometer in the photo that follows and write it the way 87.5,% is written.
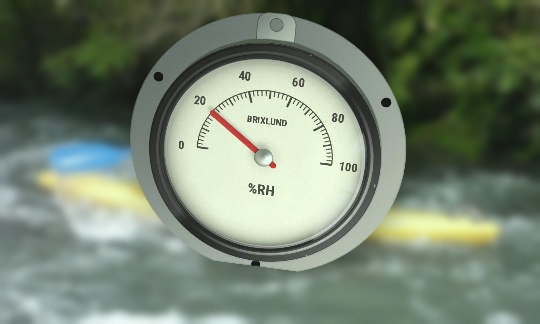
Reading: 20,%
